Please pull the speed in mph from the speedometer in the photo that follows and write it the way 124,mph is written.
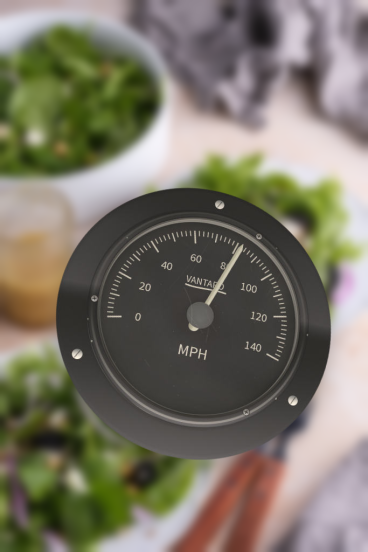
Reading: 82,mph
